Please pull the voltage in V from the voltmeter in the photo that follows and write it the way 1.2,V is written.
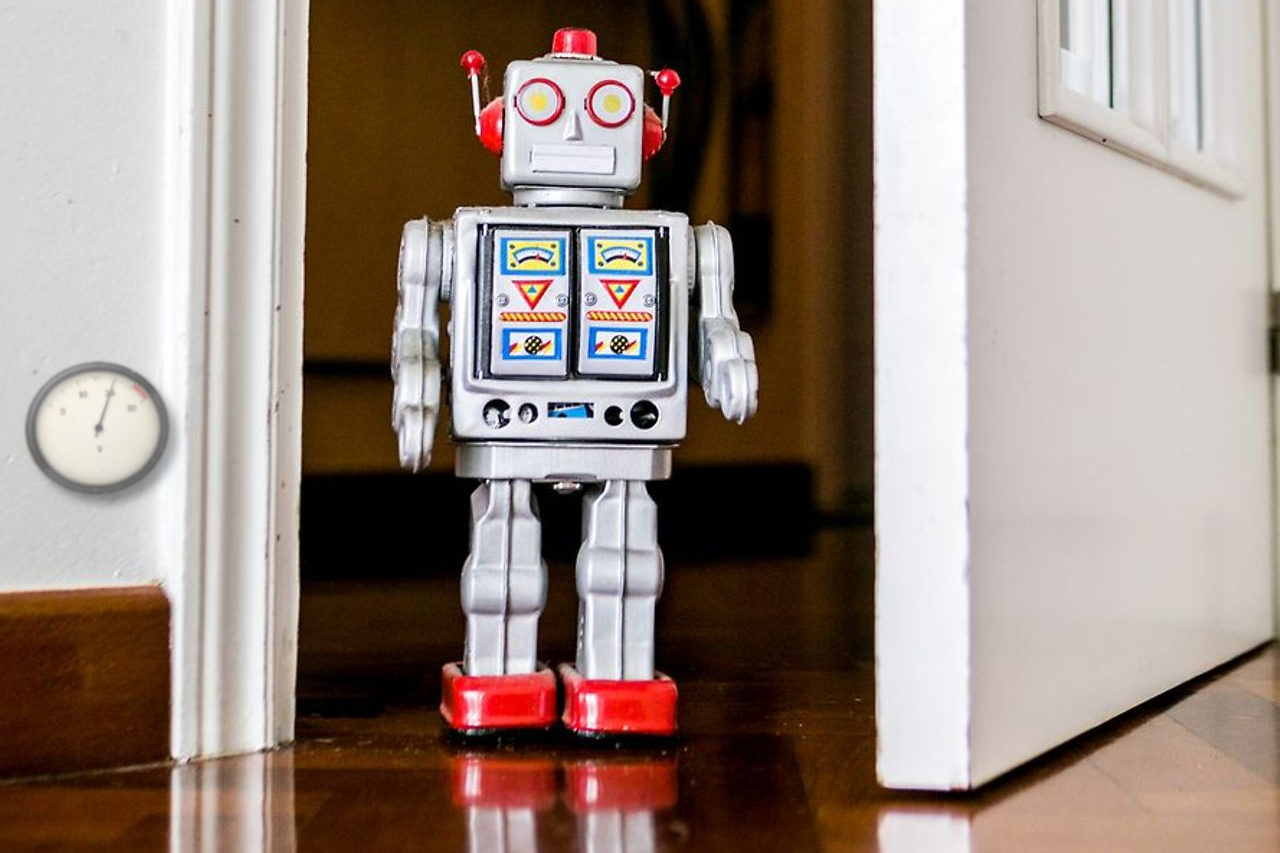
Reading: 20,V
